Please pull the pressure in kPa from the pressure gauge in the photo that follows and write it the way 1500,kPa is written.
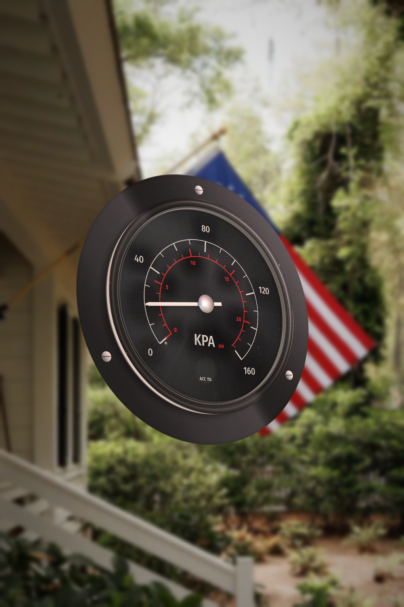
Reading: 20,kPa
